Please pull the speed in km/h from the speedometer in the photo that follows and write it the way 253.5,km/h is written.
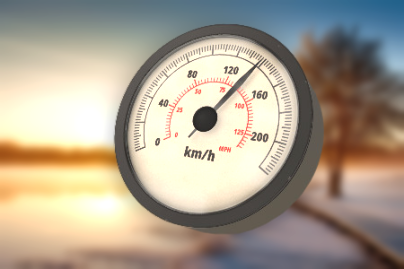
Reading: 140,km/h
